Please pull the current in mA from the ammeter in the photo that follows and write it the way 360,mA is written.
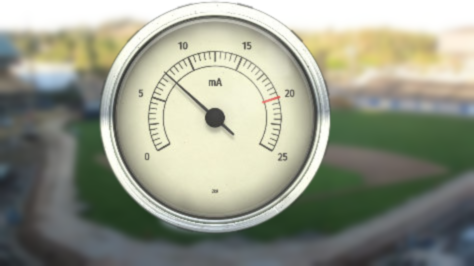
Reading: 7.5,mA
